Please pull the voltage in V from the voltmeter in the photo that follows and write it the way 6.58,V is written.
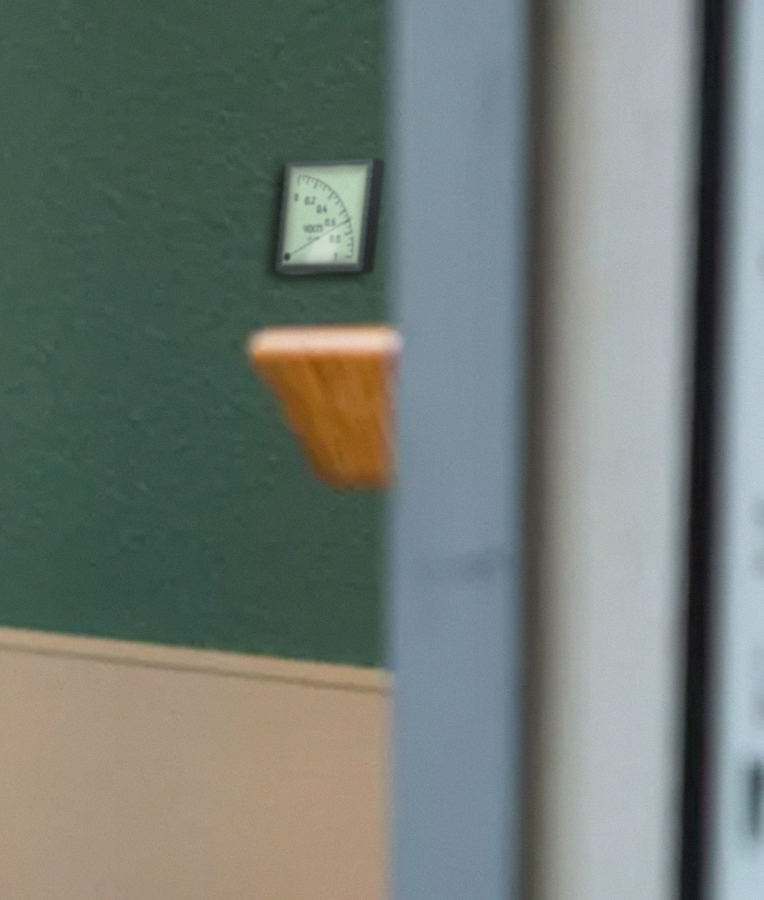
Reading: 0.7,V
